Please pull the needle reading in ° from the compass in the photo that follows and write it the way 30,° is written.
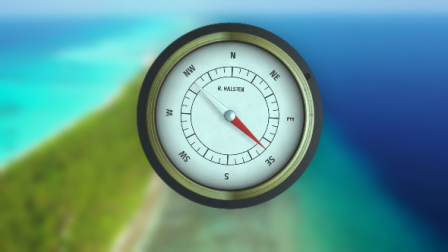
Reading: 130,°
